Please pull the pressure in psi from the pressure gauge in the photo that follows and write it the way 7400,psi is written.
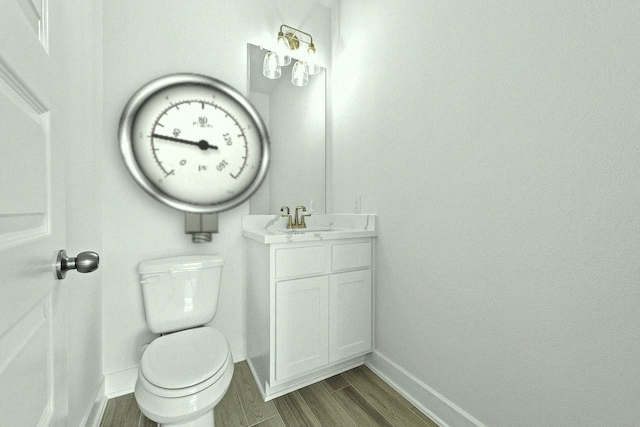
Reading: 30,psi
